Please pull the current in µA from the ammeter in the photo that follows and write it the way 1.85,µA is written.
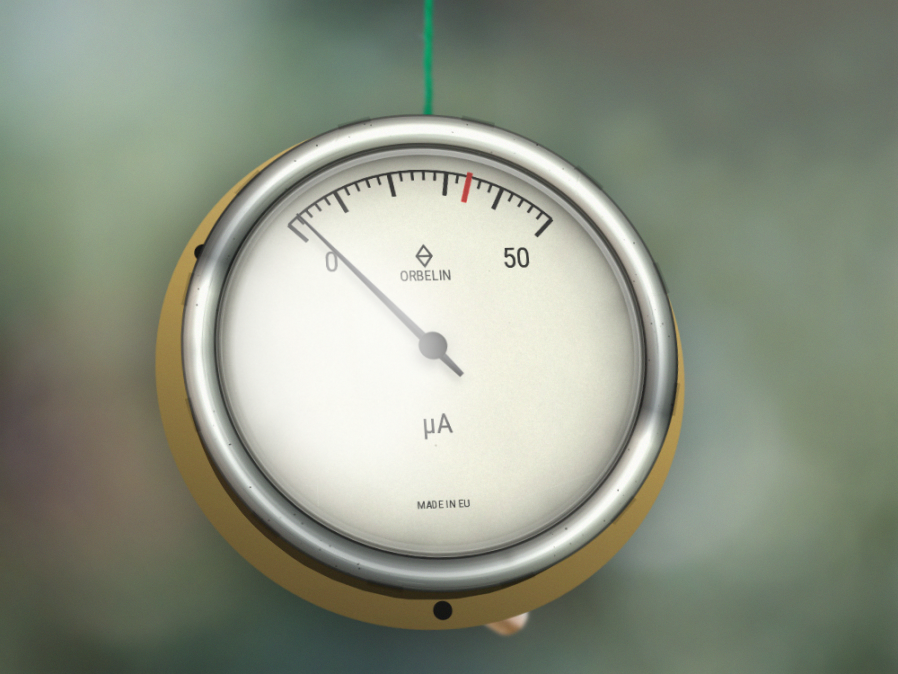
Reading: 2,µA
